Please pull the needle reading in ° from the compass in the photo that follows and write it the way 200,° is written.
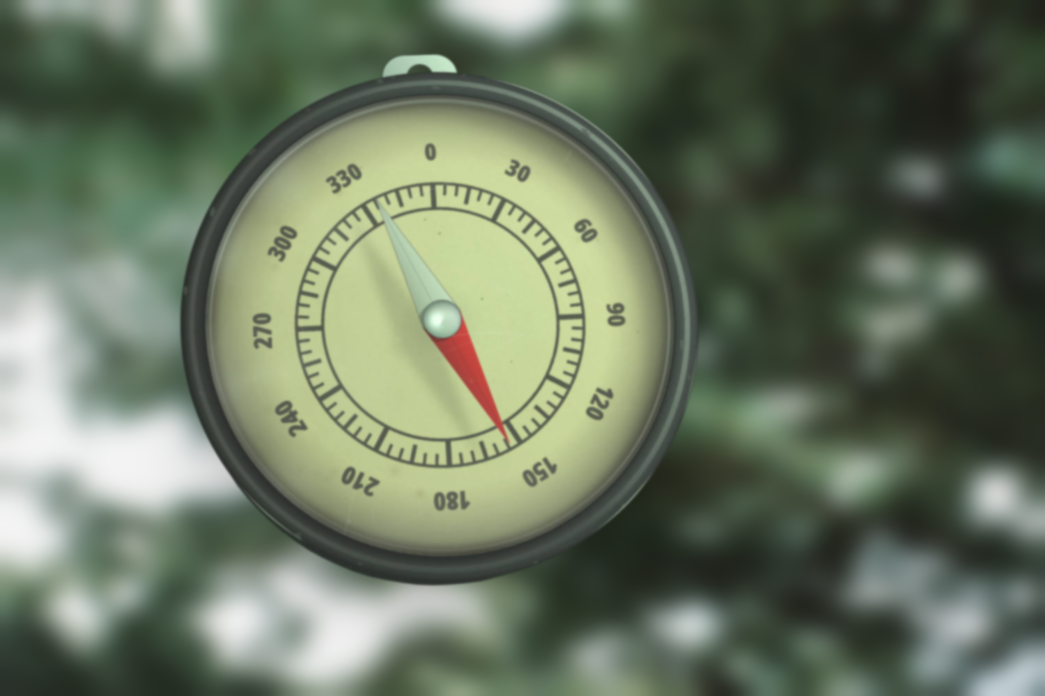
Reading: 155,°
